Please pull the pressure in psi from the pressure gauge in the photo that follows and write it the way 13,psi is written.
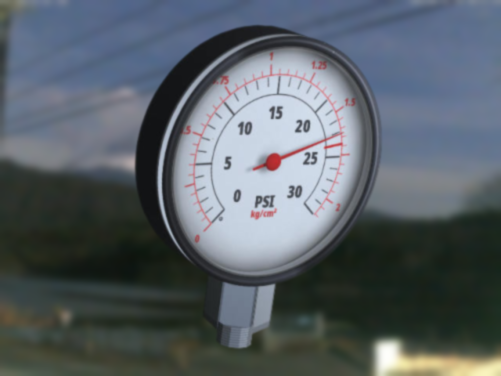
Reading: 23,psi
